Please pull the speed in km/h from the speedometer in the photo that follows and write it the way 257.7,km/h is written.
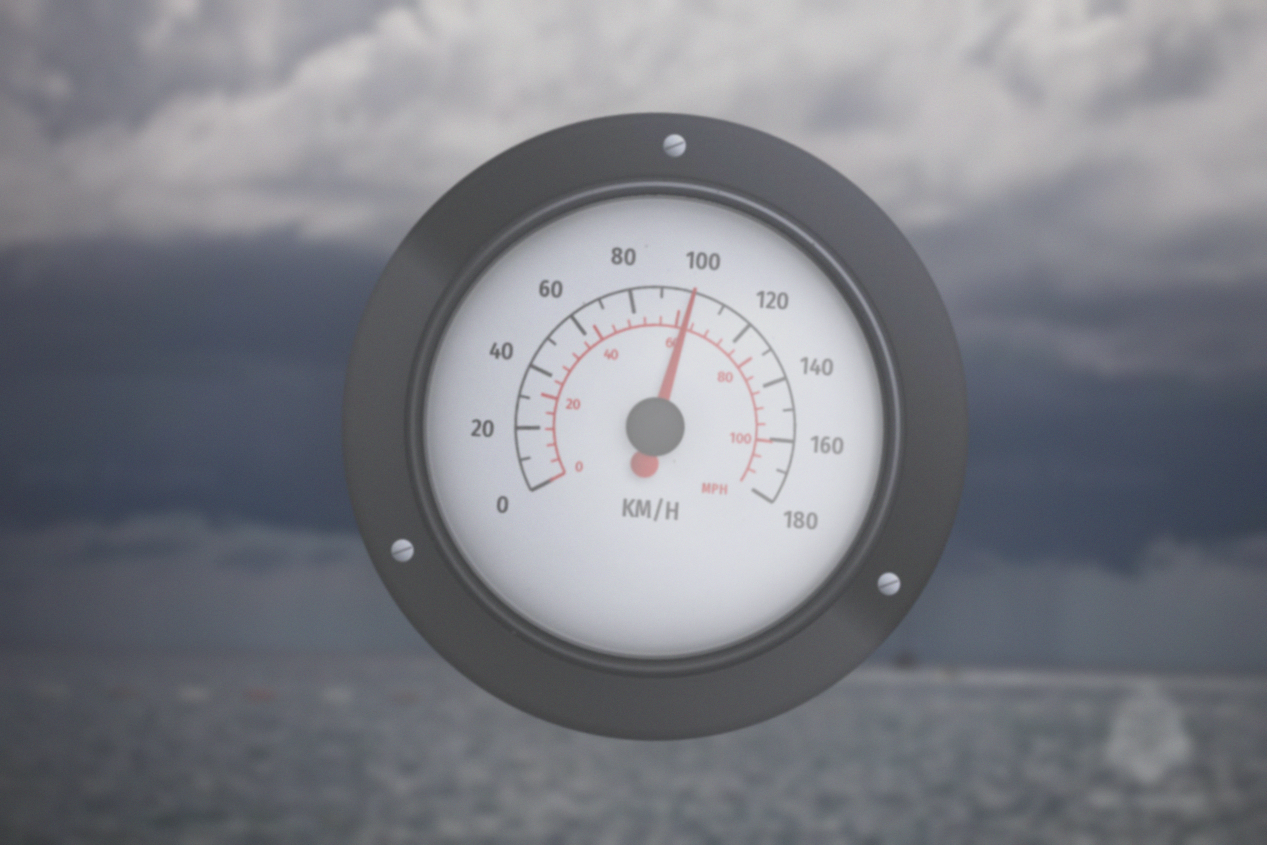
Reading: 100,km/h
